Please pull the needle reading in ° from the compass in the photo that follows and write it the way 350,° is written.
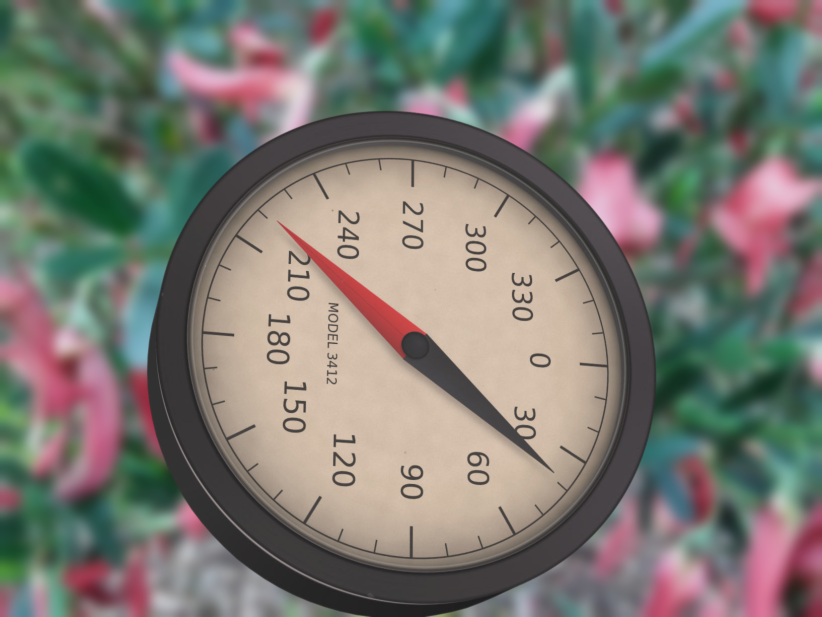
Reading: 220,°
